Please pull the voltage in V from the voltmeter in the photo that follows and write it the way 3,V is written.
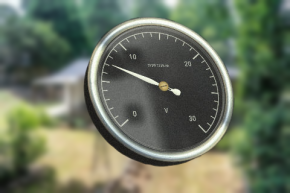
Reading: 7,V
